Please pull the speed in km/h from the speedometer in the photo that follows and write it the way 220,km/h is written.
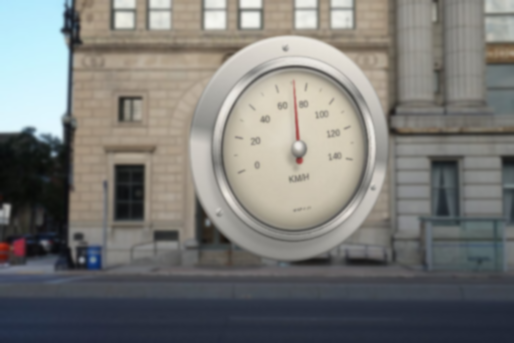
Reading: 70,km/h
